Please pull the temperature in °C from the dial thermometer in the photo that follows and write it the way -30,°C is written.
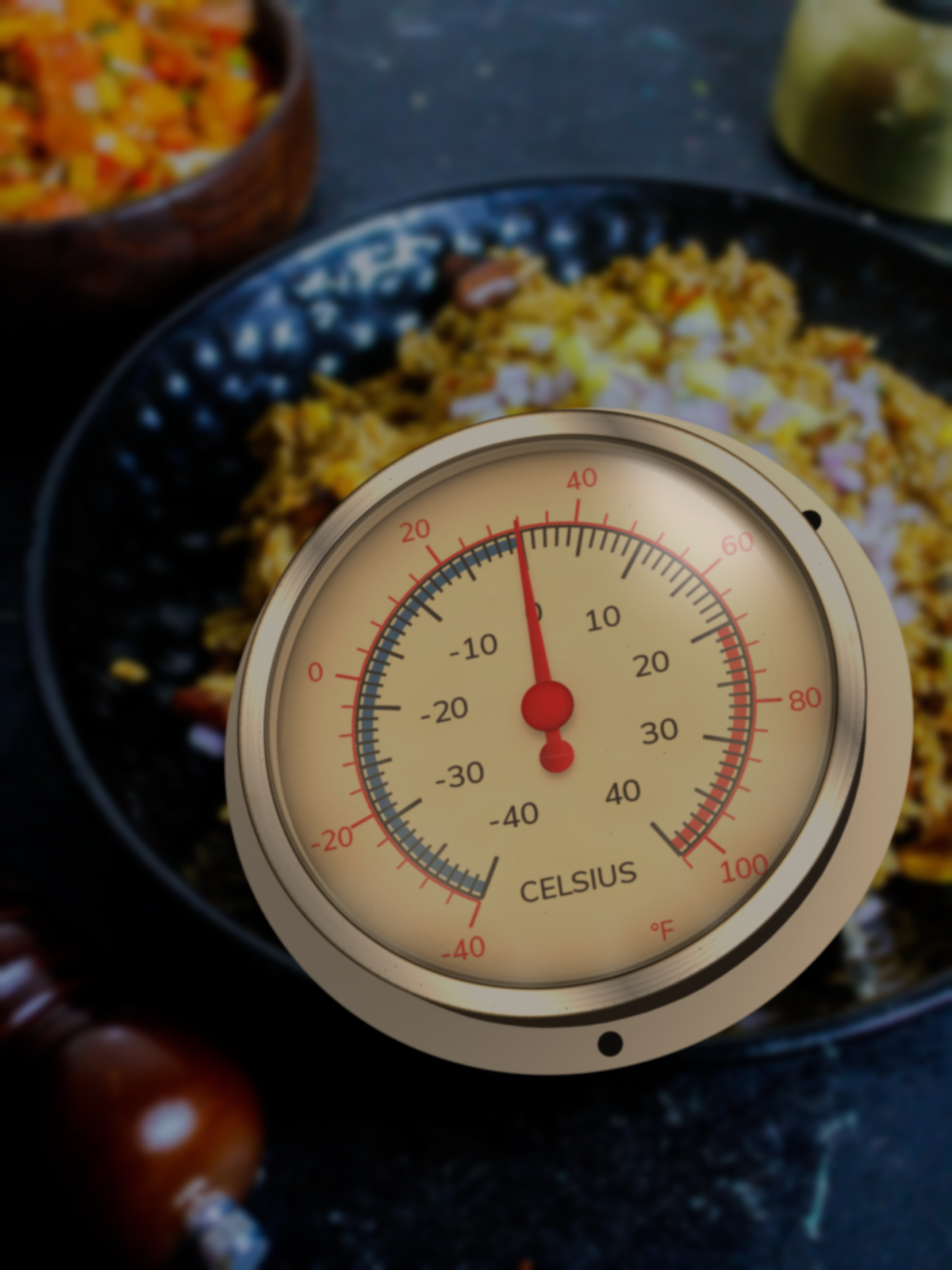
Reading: 0,°C
